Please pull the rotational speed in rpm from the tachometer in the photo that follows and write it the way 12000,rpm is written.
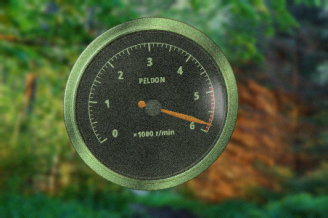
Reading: 5800,rpm
